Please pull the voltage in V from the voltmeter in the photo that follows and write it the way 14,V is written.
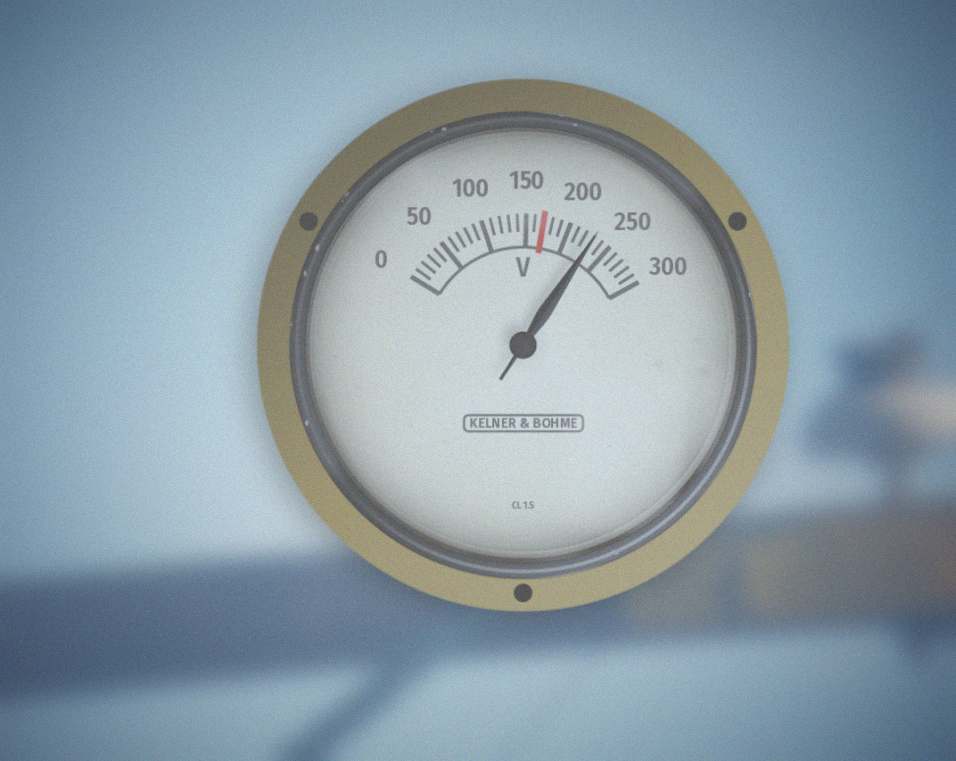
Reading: 230,V
